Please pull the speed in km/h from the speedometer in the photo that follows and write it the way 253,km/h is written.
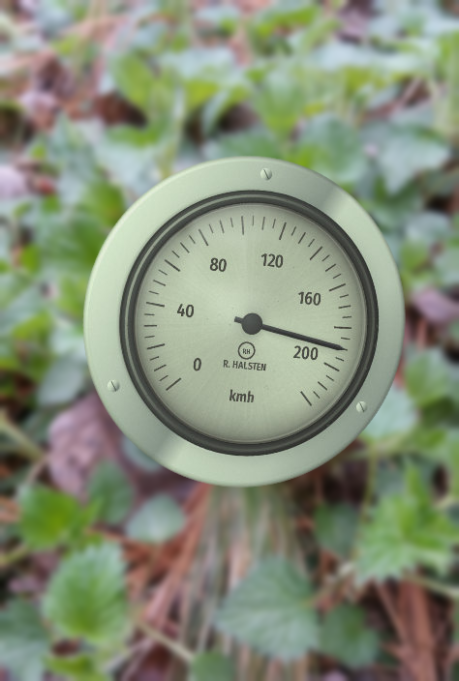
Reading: 190,km/h
